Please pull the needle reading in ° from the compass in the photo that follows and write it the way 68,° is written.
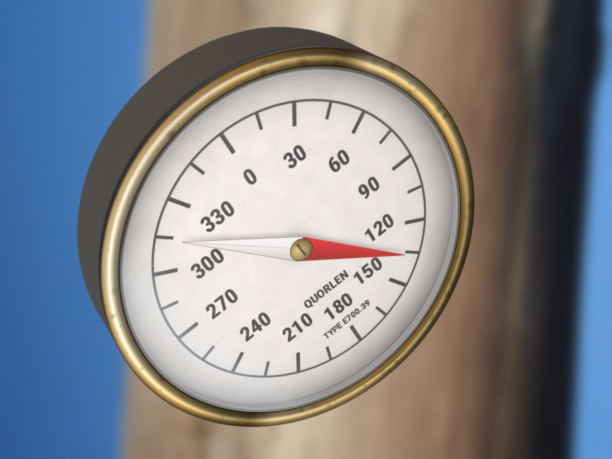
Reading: 135,°
